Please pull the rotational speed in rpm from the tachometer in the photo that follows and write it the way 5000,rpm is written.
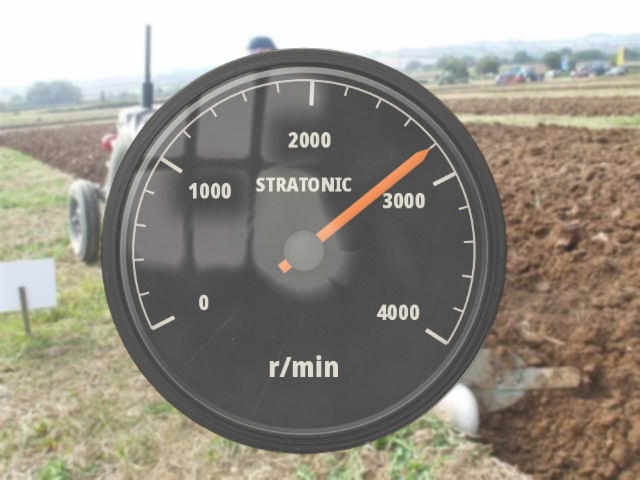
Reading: 2800,rpm
